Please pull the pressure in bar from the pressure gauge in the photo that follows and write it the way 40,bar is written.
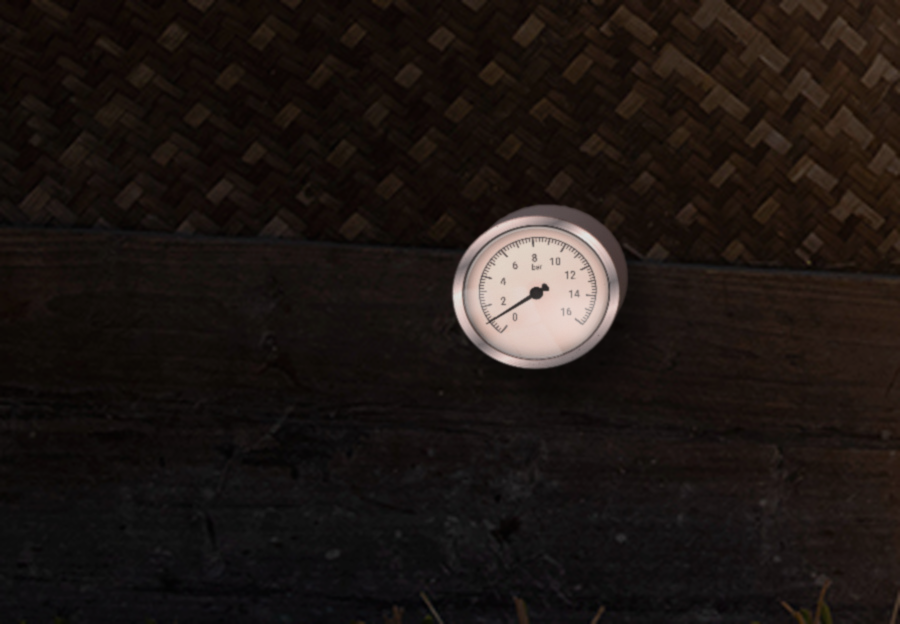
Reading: 1,bar
